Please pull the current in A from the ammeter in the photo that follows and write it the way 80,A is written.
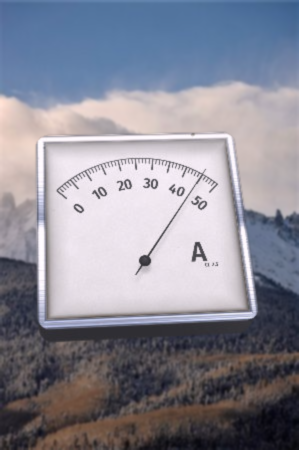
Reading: 45,A
